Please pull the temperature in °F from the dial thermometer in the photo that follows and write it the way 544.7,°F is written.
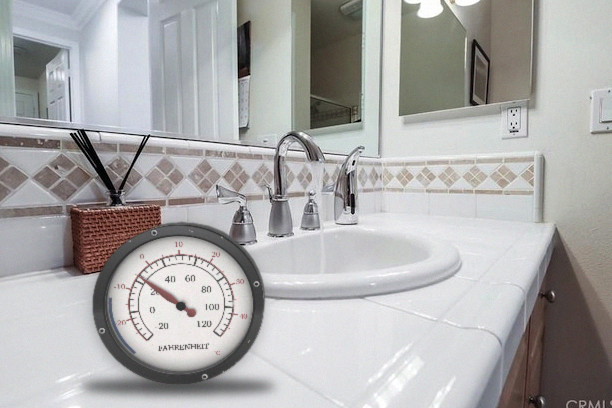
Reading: 24,°F
